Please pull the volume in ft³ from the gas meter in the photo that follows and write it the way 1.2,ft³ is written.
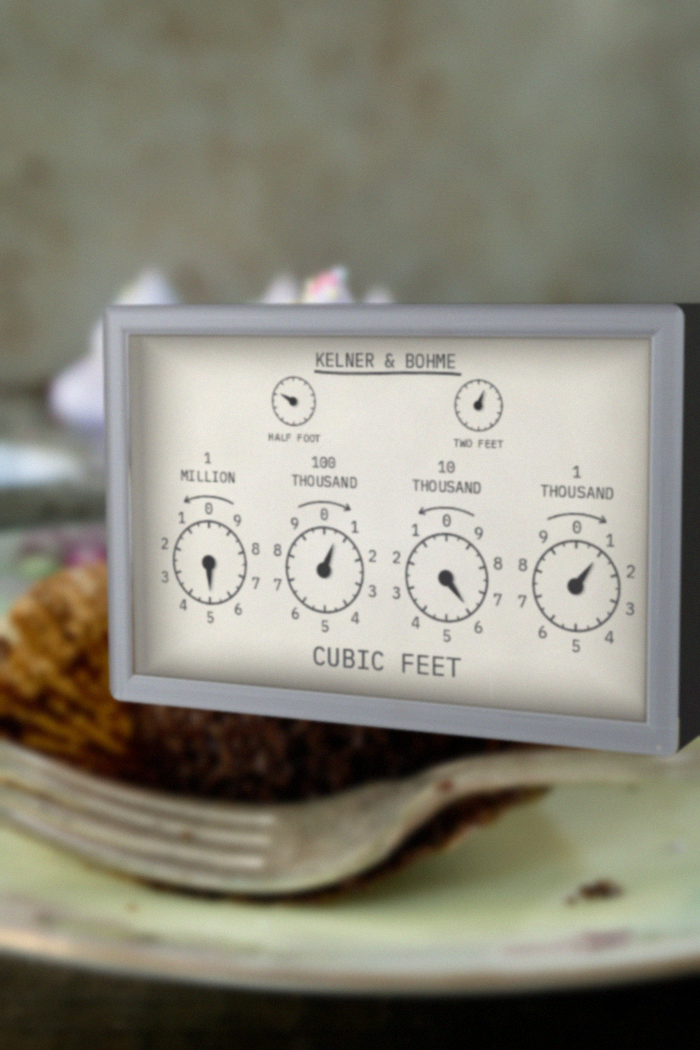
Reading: 506100,ft³
